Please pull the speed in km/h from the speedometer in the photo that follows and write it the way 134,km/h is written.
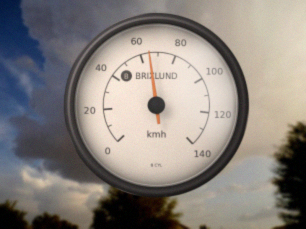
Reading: 65,km/h
